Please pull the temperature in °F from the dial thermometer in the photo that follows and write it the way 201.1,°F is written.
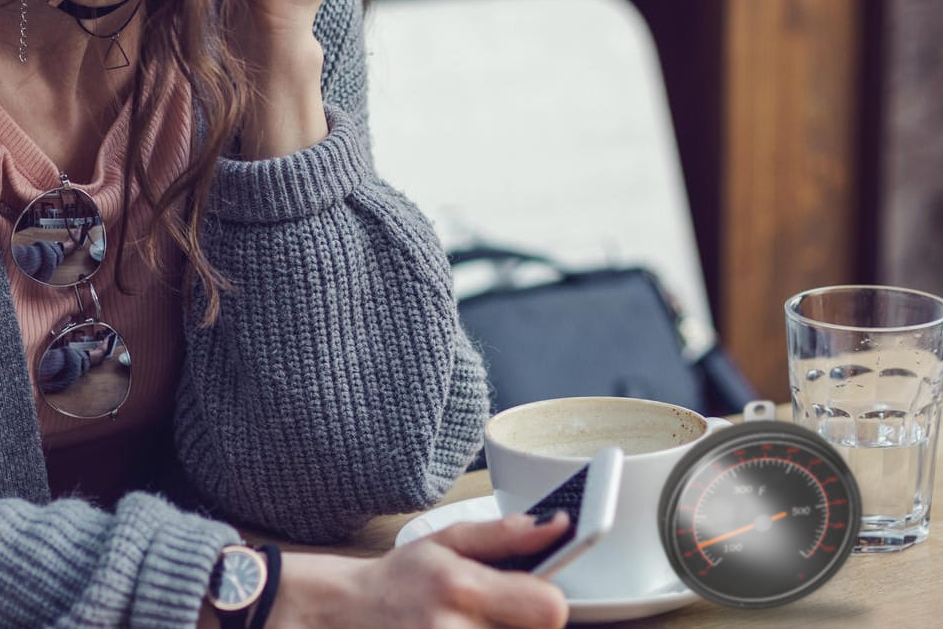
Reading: 150,°F
